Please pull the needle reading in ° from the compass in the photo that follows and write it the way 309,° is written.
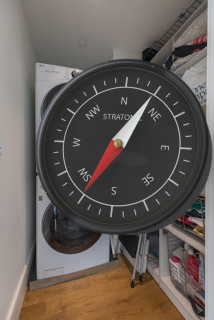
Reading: 210,°
